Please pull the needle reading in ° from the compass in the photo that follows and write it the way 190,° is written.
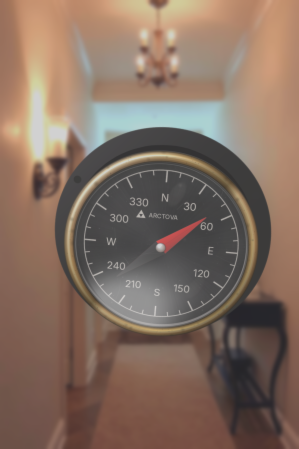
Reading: 50,°
